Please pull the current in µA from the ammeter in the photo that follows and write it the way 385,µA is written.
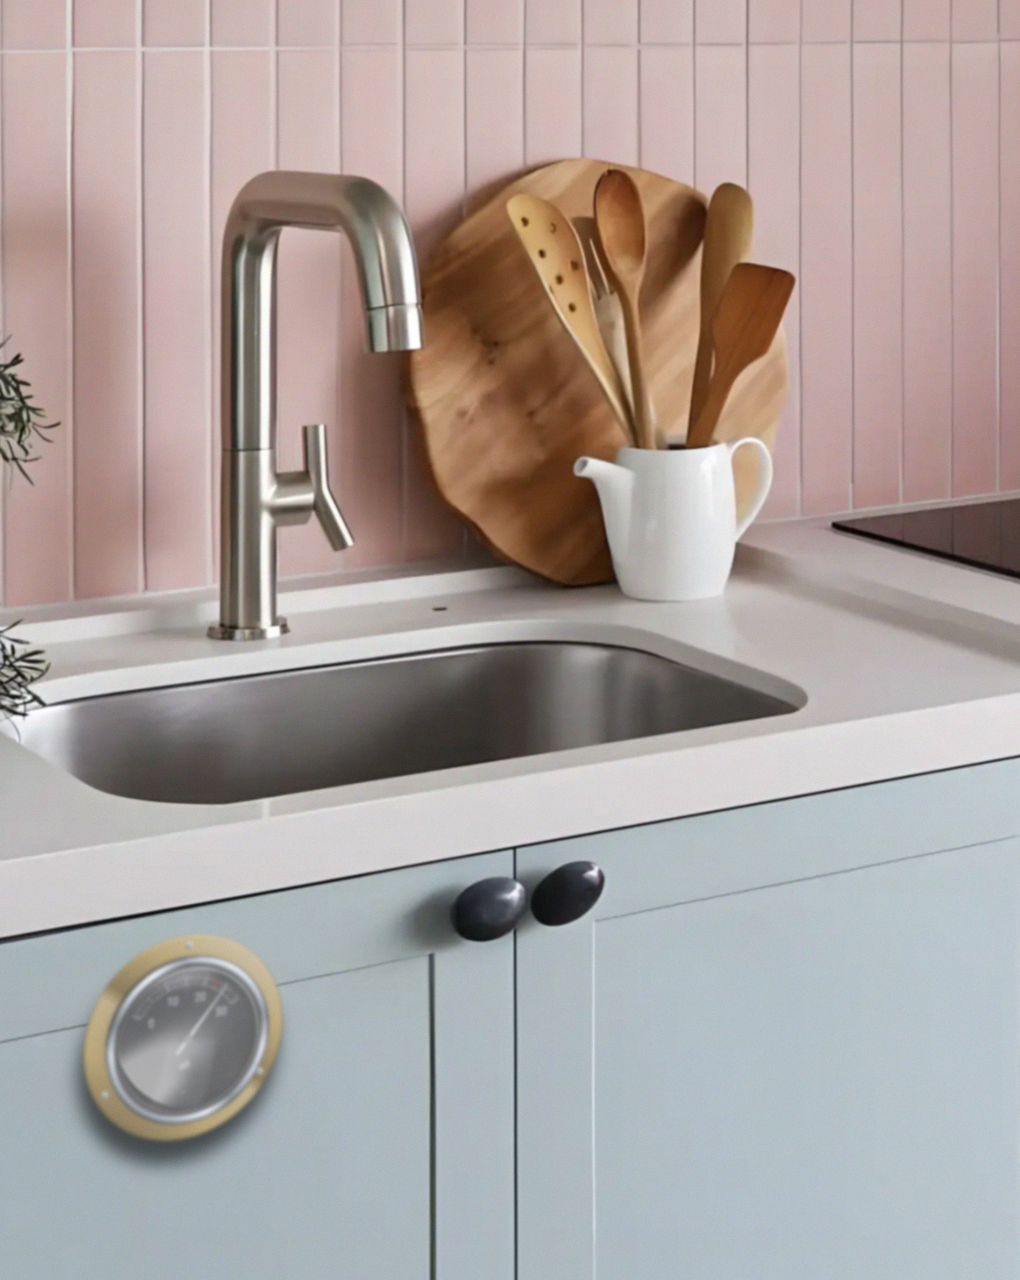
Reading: 25,µA
